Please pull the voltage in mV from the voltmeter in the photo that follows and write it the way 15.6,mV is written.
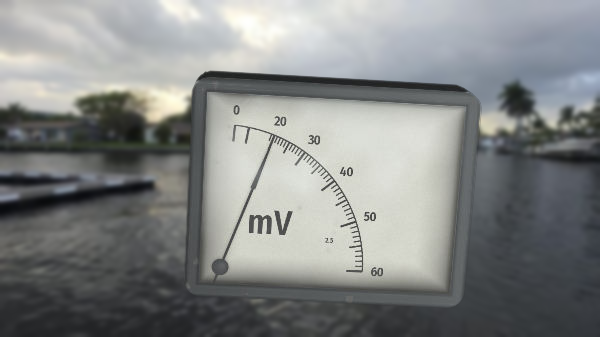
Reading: 20,mV
